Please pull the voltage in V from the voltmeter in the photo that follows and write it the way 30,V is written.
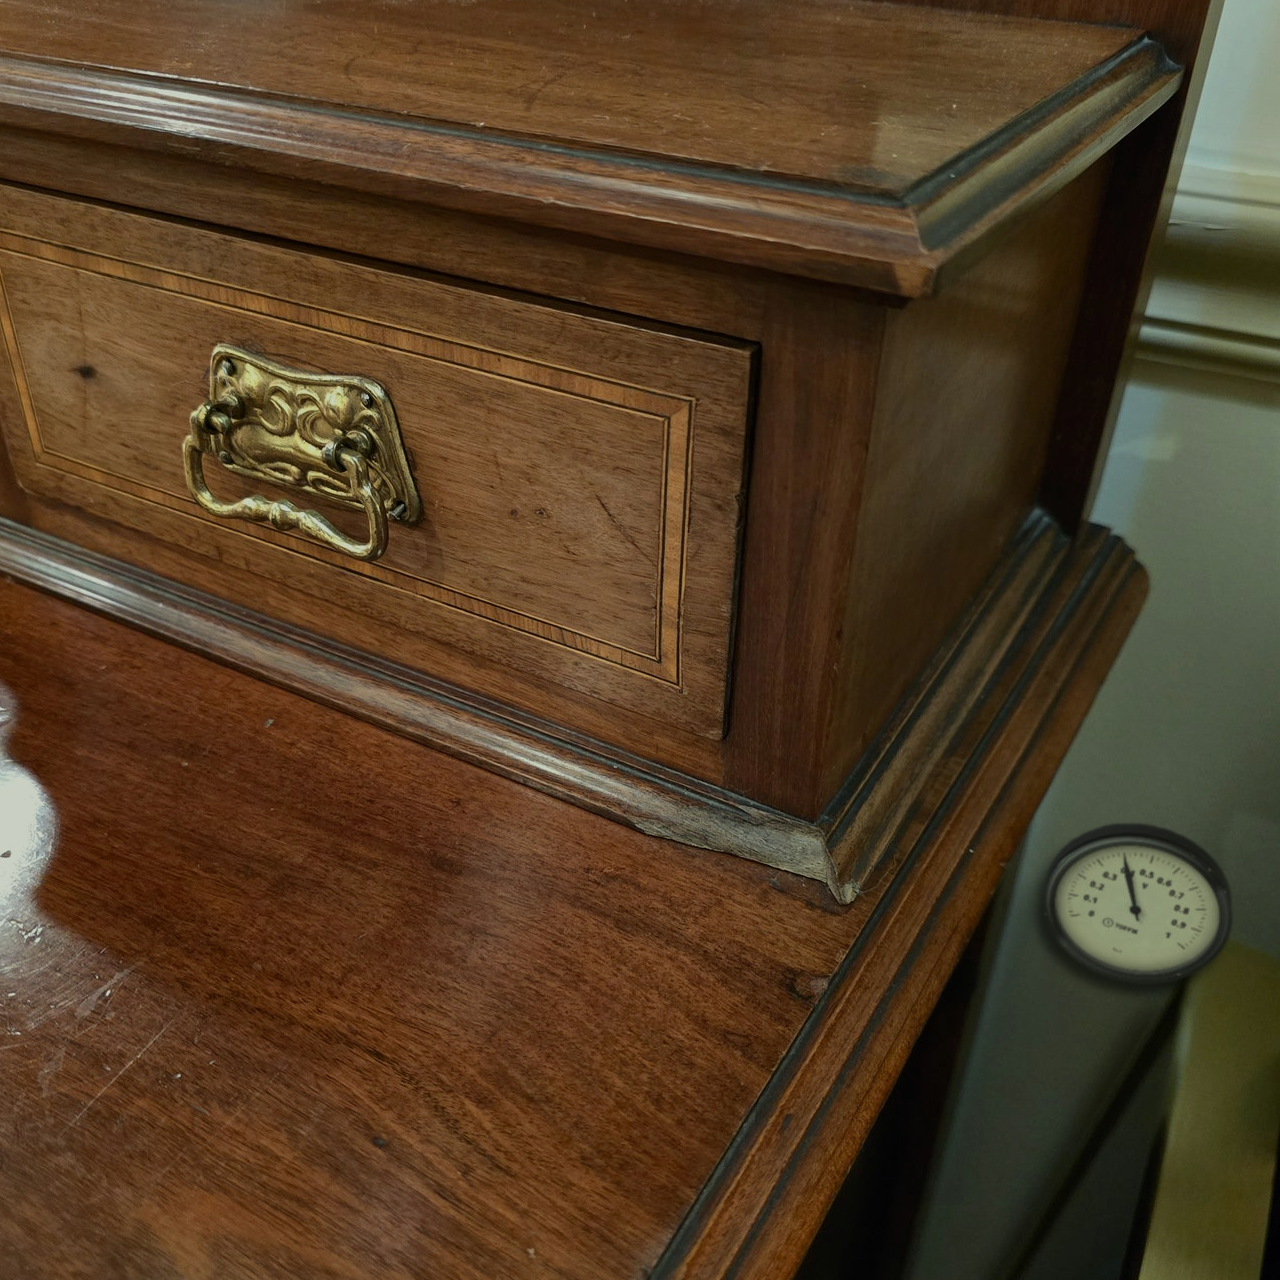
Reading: 0.4,V
